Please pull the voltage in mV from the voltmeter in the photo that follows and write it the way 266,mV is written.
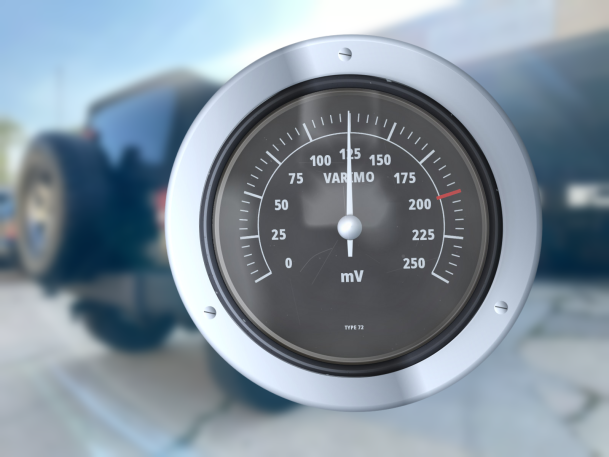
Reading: 125,mV
